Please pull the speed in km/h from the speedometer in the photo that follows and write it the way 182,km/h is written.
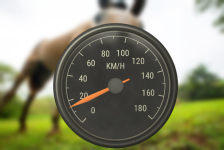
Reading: 15,km/h
